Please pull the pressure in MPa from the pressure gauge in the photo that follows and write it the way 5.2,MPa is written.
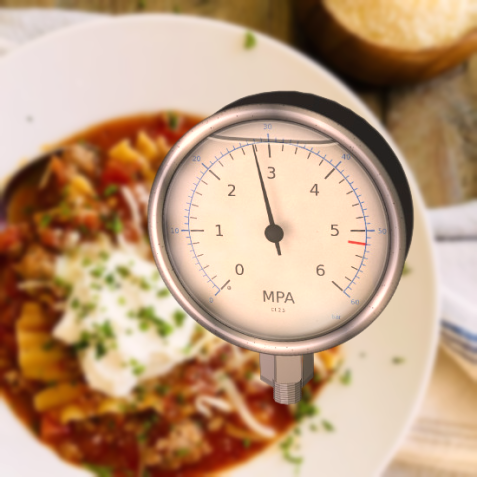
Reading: 2.8,MPa
